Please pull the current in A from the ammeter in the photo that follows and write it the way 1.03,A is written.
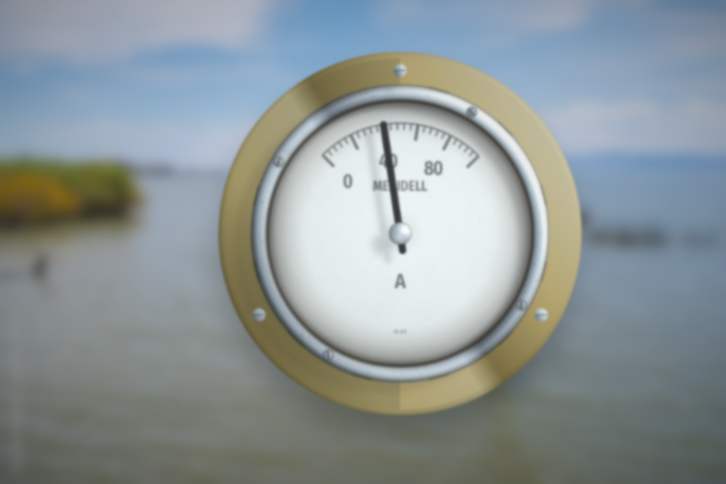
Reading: 40,A
